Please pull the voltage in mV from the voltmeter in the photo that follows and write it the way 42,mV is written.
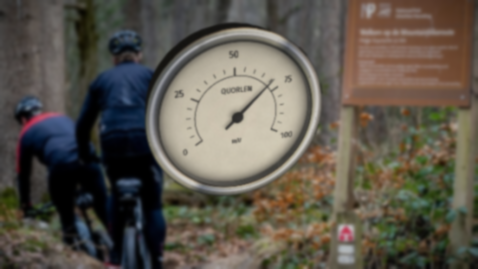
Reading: 70,mV
